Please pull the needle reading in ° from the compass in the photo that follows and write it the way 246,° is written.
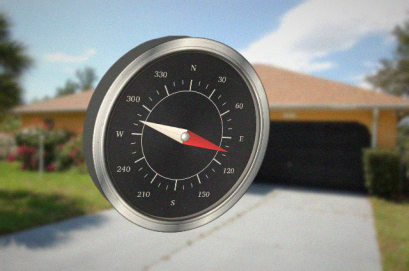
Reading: 105,°
